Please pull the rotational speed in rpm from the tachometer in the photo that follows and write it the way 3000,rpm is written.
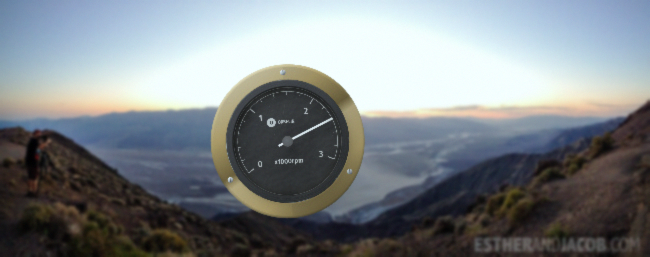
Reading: 2400,rpm
